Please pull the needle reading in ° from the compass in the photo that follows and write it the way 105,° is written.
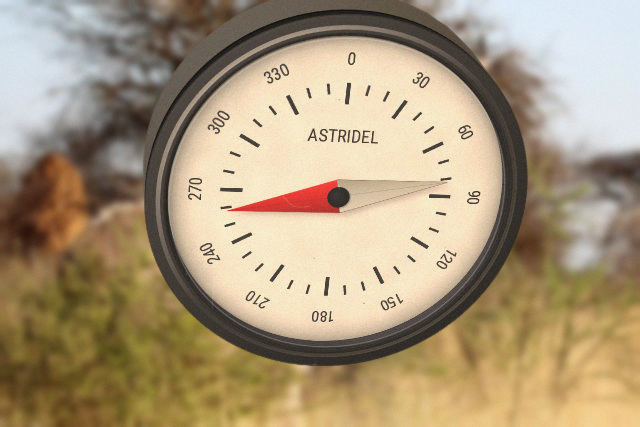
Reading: 260,°
